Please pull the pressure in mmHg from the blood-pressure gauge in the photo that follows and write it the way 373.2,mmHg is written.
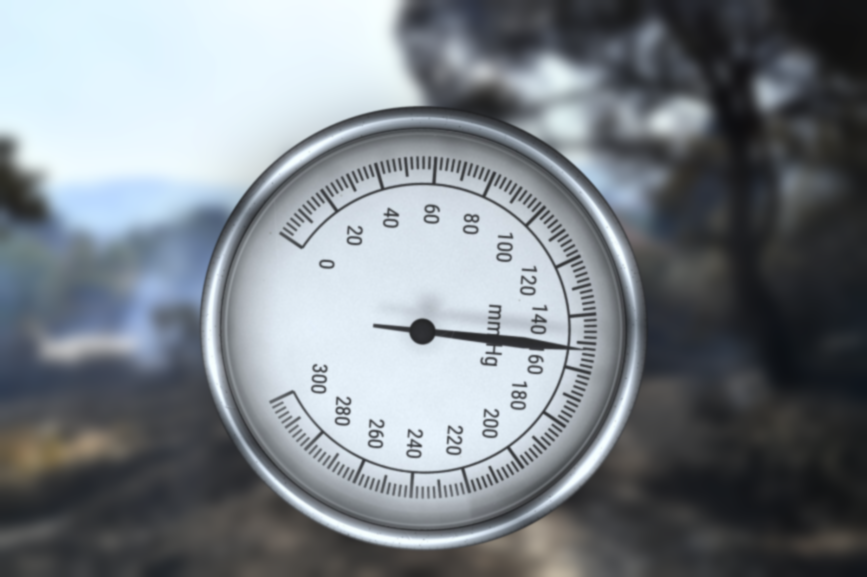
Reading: 152,mmHg
